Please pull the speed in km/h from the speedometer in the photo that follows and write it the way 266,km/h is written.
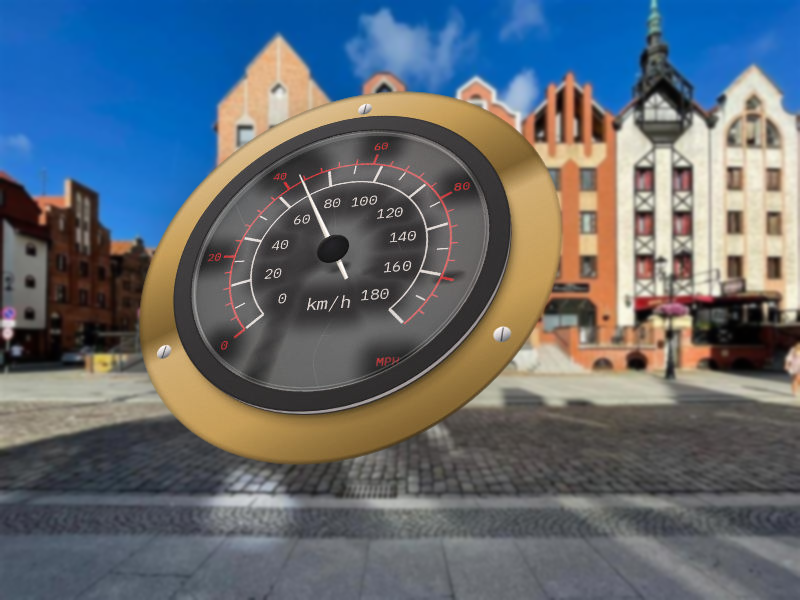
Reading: 70,km/h
